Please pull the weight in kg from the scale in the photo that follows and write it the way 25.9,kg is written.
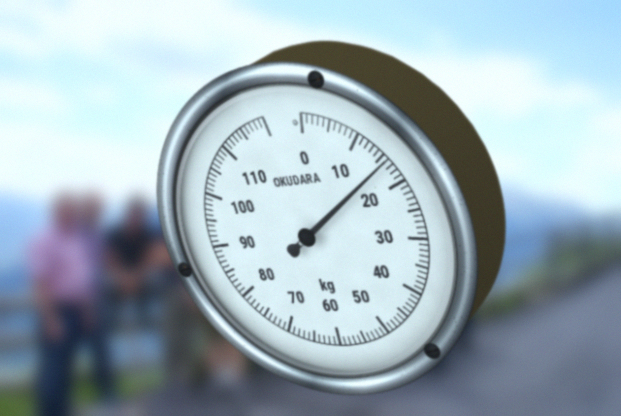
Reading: 16,kg
